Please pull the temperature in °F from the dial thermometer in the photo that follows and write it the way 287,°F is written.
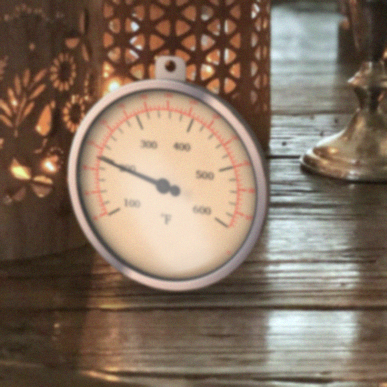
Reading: 200,°F
